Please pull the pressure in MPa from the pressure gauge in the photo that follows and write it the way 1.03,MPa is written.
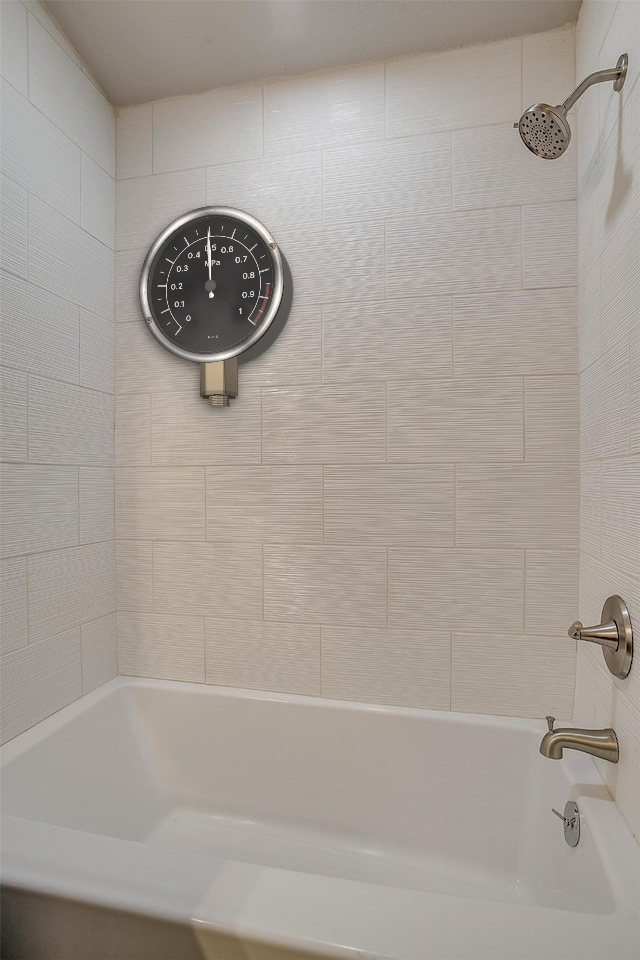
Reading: 0.5,MPa
